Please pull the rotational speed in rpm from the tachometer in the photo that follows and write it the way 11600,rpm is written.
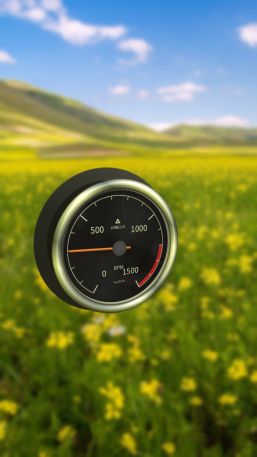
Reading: 300,rpm
